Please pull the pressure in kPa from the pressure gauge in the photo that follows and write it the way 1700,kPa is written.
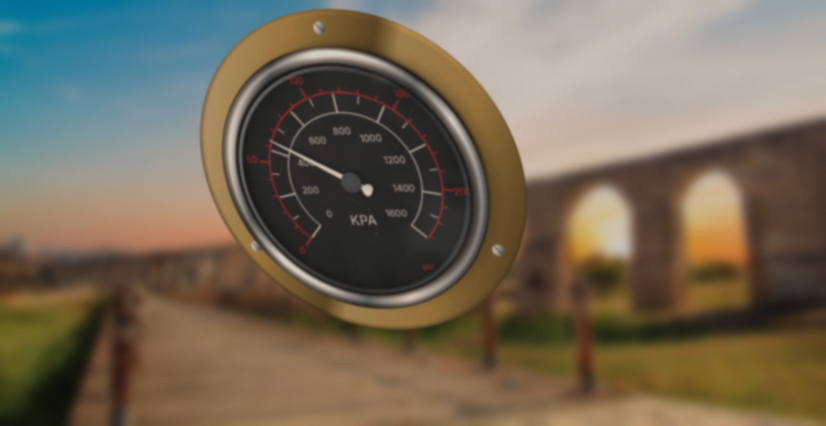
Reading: 450,kPa
